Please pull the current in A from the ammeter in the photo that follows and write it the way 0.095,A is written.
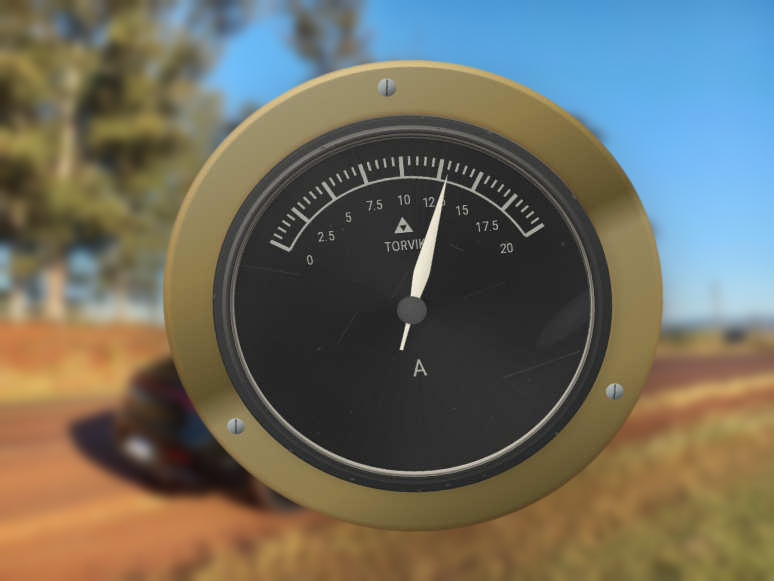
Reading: 13,A
